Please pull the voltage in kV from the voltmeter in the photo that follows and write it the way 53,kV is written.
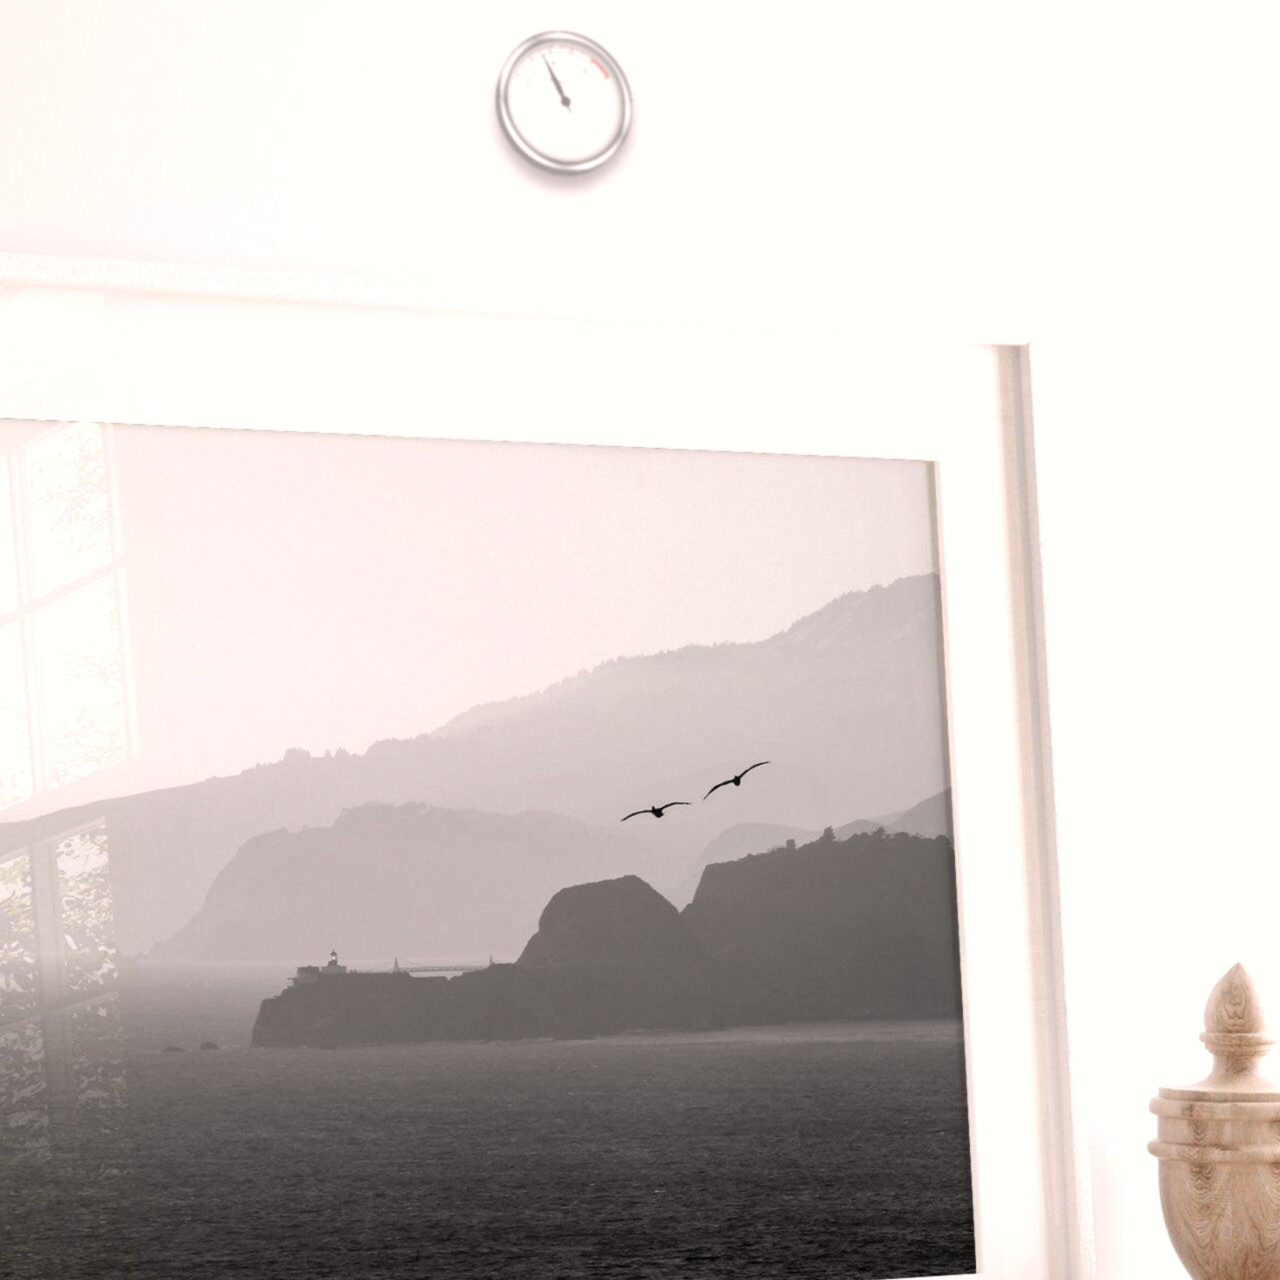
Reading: 3,kV
